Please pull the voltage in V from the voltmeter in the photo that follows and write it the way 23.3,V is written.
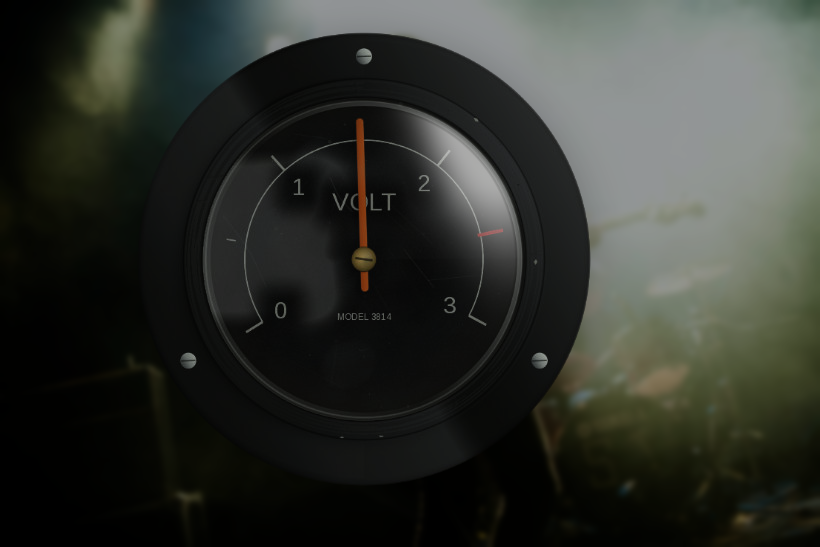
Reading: 1.5,V
